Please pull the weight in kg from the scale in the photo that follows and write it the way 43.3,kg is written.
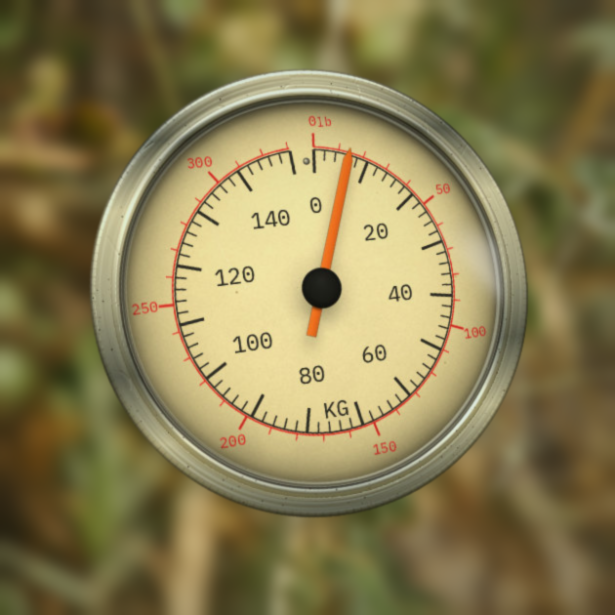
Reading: 6,kg
